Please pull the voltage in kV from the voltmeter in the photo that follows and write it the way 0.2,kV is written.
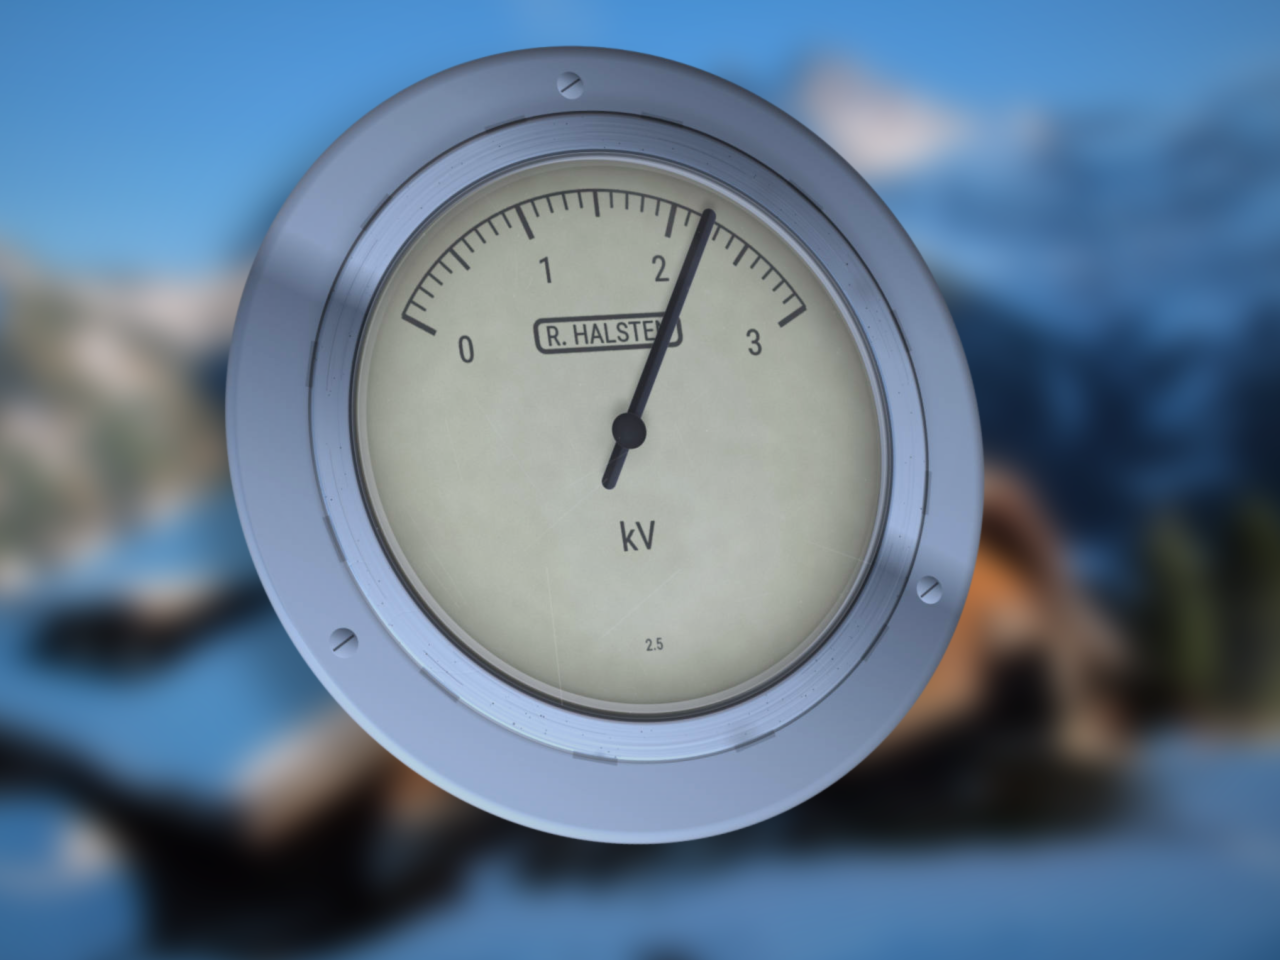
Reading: 2.2,kV
